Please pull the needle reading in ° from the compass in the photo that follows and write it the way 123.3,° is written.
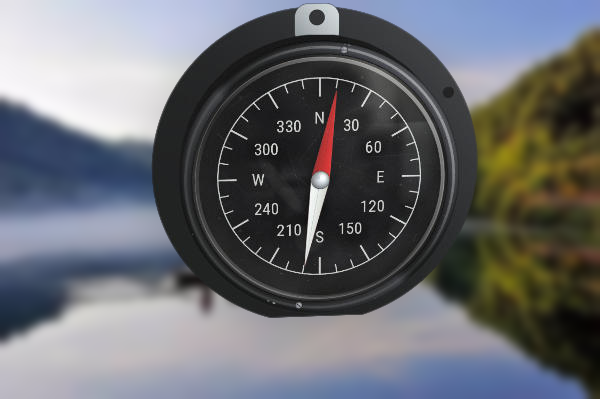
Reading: 10,°
